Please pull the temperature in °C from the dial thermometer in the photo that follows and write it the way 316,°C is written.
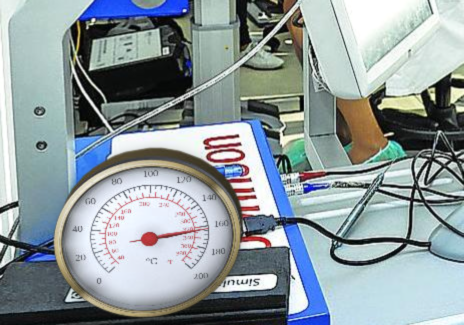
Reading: 160,°C
